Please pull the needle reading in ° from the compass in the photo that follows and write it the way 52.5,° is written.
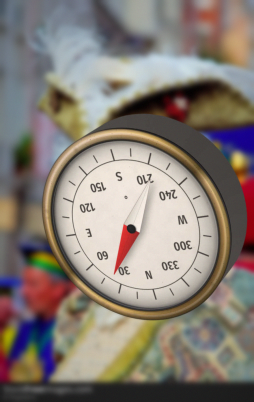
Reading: 37.5,°
